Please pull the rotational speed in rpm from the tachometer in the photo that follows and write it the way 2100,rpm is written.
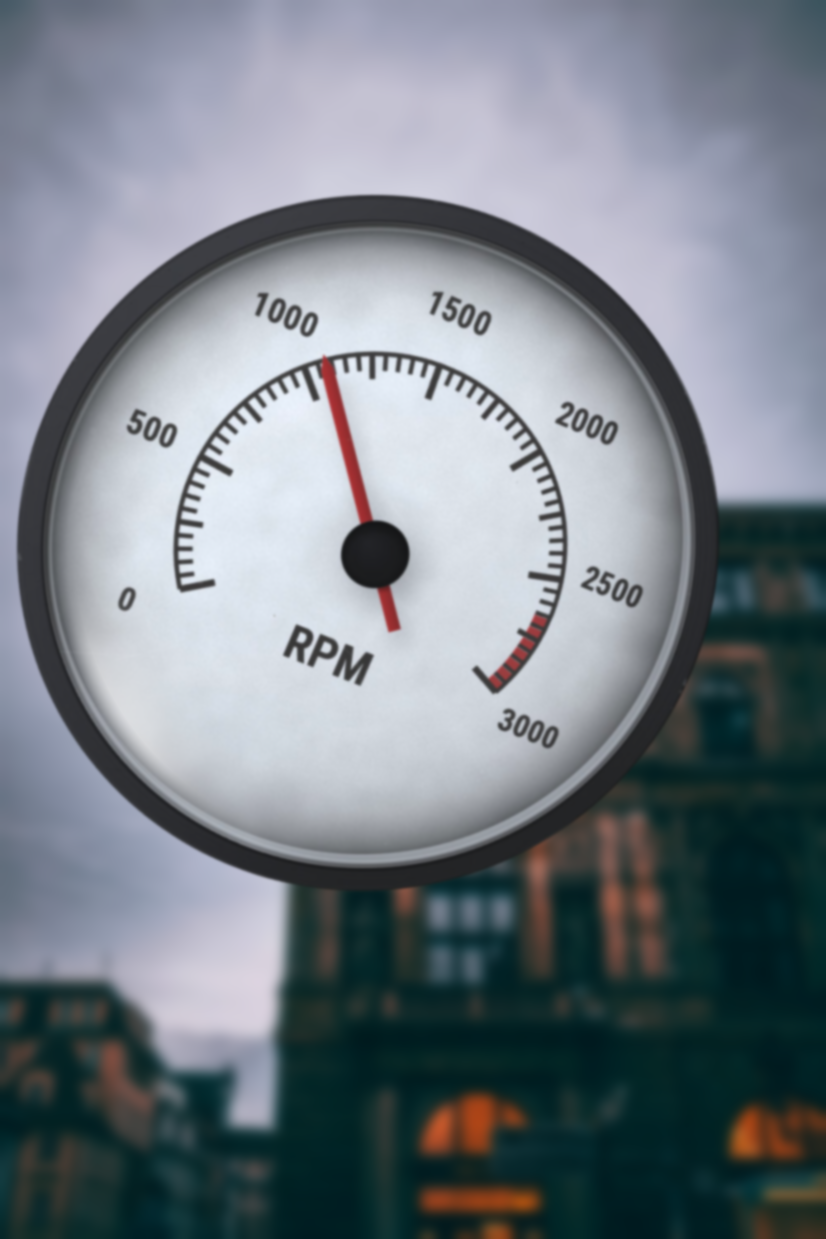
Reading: 1075,rpm
